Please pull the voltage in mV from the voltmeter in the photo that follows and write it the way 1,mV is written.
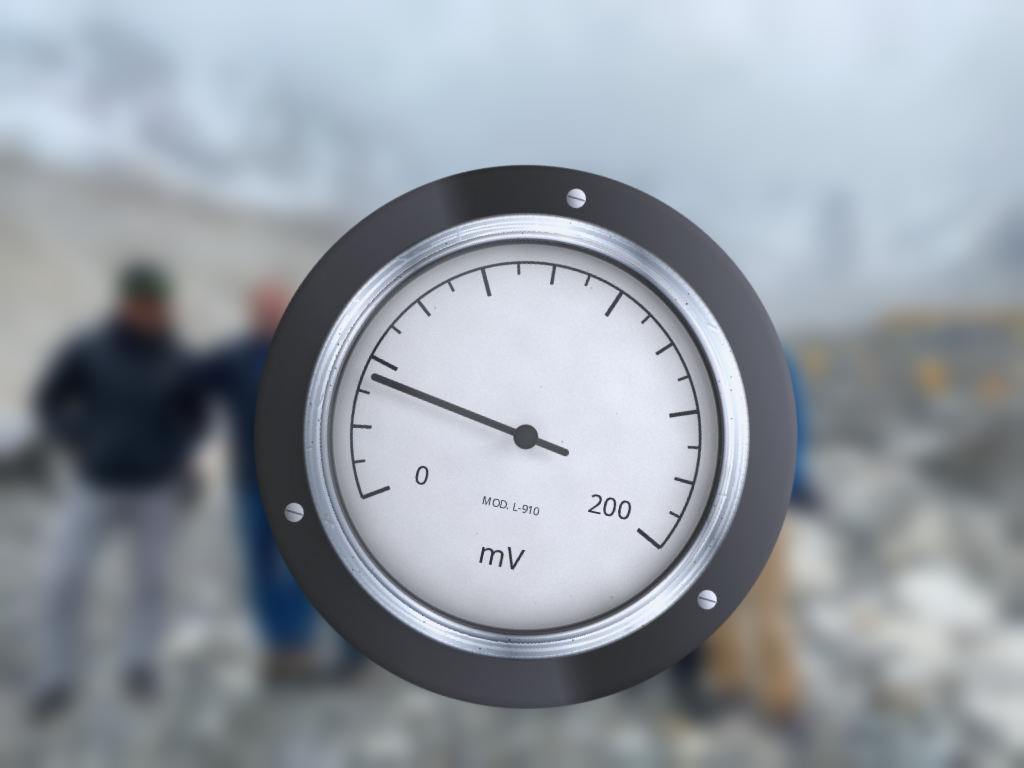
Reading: 35,mV
